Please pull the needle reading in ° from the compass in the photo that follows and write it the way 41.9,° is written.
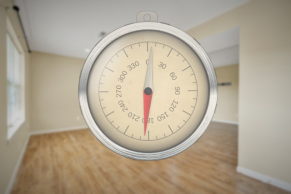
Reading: 185,°
